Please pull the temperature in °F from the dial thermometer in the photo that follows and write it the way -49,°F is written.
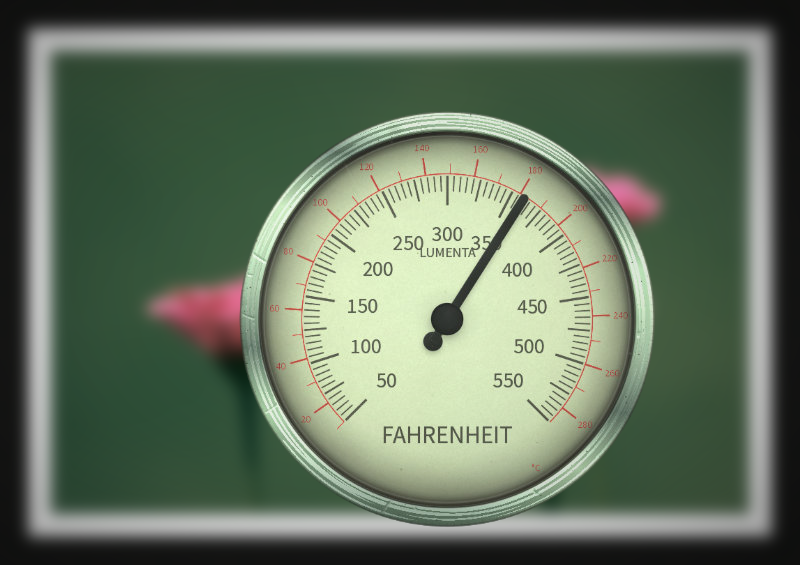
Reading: 360,°F
